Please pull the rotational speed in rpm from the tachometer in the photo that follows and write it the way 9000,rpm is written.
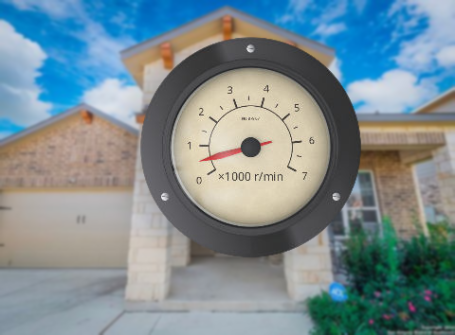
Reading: 500,rpm
